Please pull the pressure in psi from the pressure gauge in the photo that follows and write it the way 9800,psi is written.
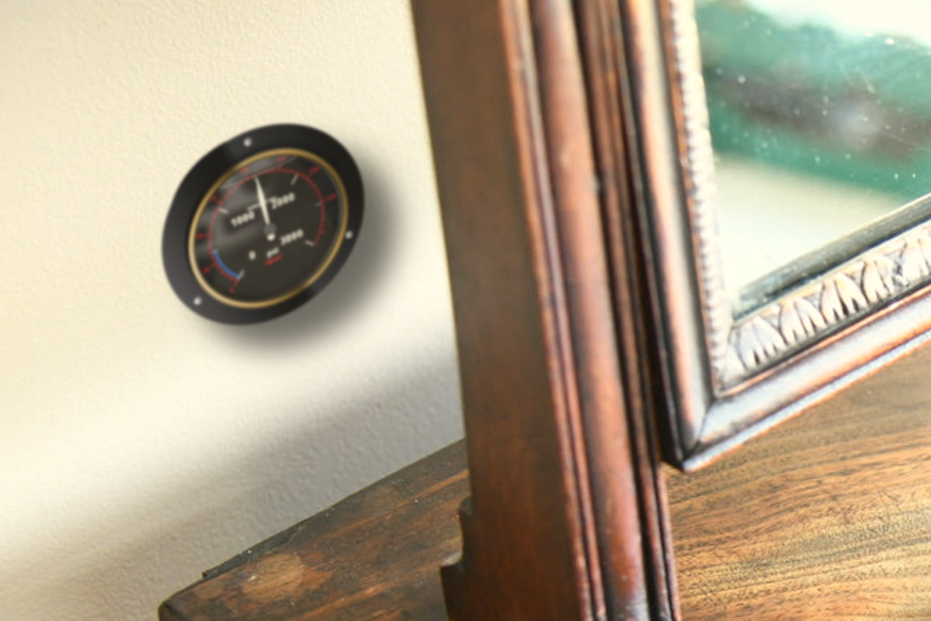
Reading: 1500,psi
